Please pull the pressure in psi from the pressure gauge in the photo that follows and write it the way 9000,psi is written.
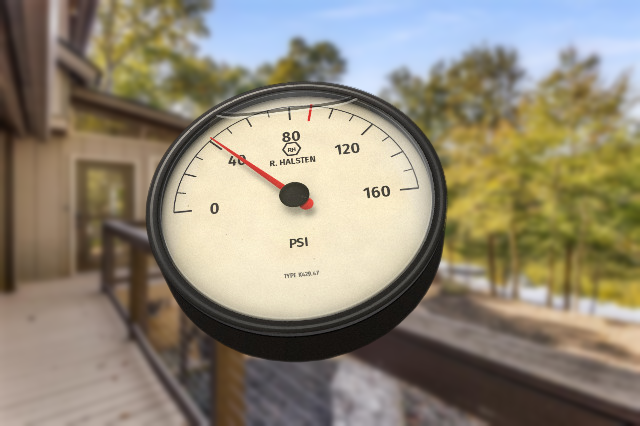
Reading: 40,psi
